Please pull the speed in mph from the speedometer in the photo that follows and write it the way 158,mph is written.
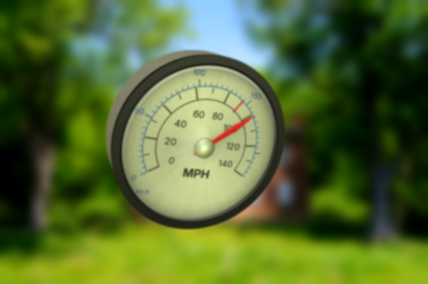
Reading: 100,mph
